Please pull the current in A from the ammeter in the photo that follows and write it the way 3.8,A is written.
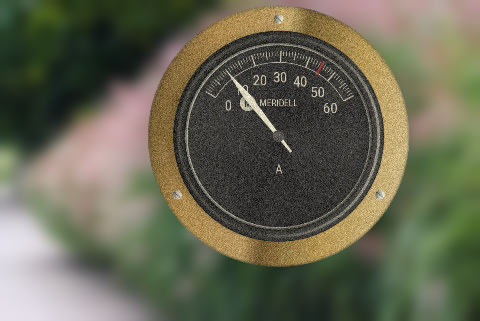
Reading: 10,A
